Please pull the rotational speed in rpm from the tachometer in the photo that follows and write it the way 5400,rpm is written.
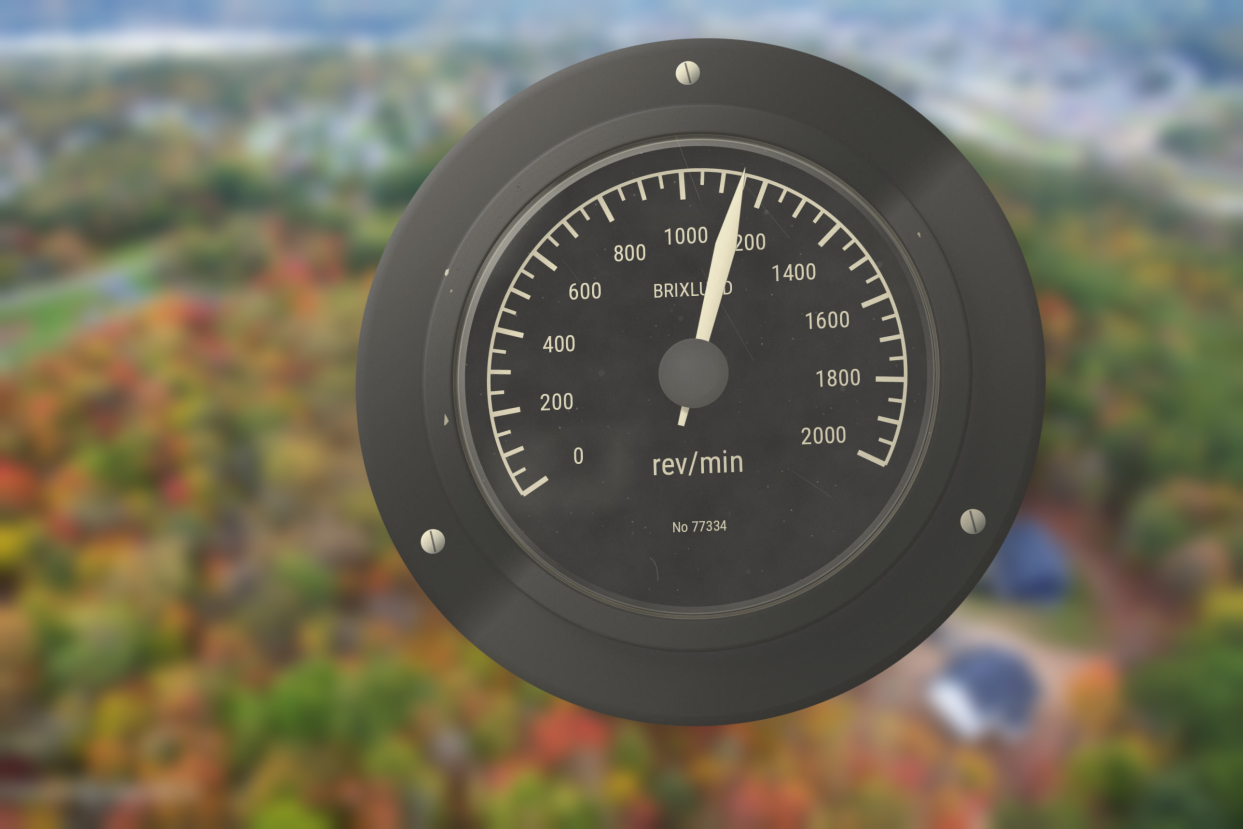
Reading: 1150,rpm
